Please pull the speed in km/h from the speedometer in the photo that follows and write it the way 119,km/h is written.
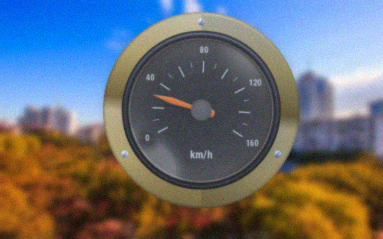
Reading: 30,km/h
